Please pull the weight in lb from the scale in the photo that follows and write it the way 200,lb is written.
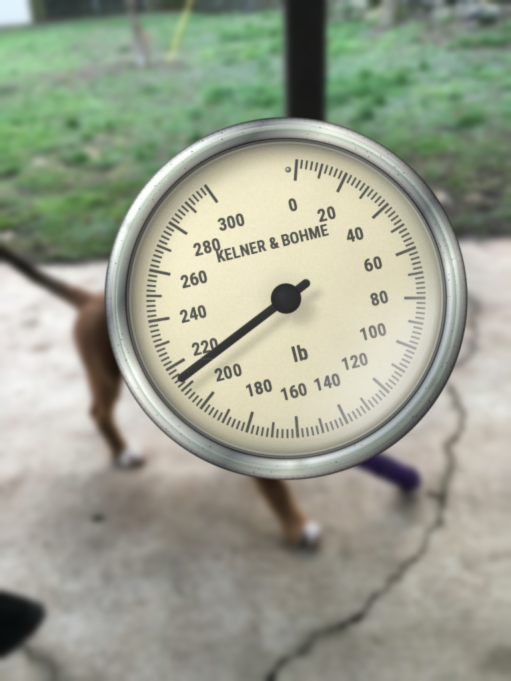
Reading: 214,lb
